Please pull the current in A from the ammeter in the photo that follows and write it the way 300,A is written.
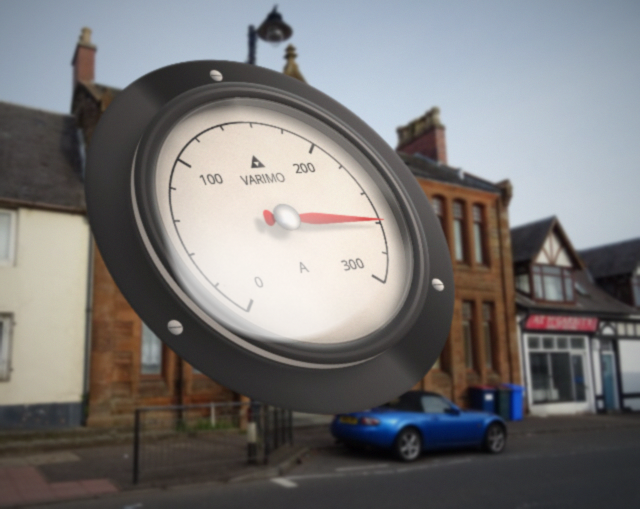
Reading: 260,A
